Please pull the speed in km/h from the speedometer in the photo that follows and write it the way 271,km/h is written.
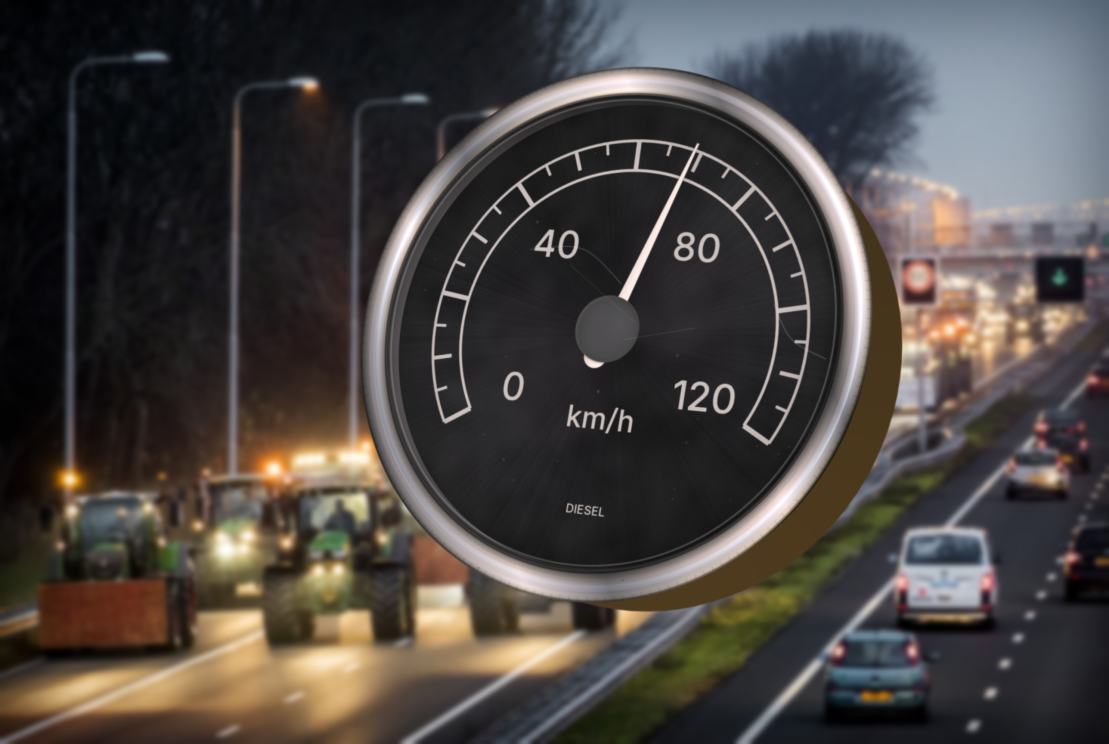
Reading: 70,km/h
